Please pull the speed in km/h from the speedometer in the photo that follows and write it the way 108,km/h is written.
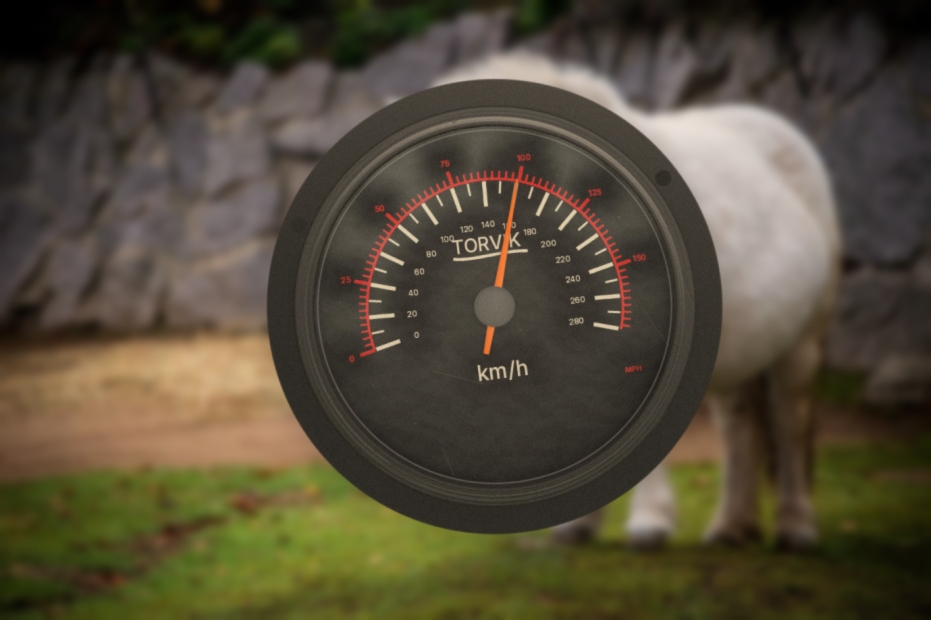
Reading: 160,km/h
